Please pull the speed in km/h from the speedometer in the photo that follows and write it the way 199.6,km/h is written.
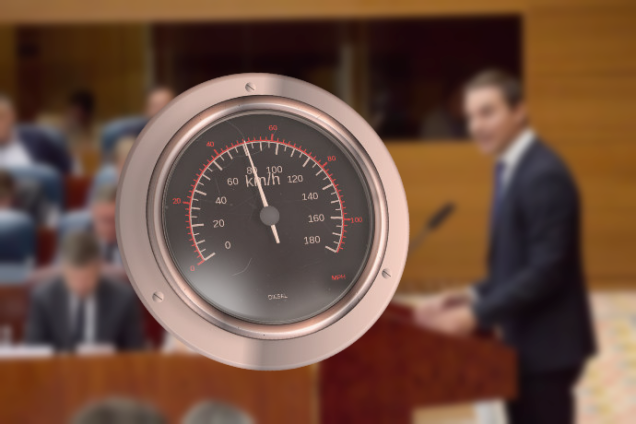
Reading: 80,km/h
